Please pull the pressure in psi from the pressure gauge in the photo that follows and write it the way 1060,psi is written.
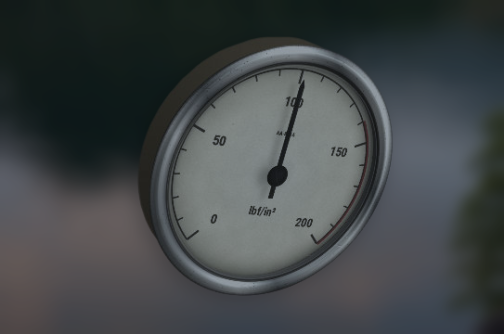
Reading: 100,psi
